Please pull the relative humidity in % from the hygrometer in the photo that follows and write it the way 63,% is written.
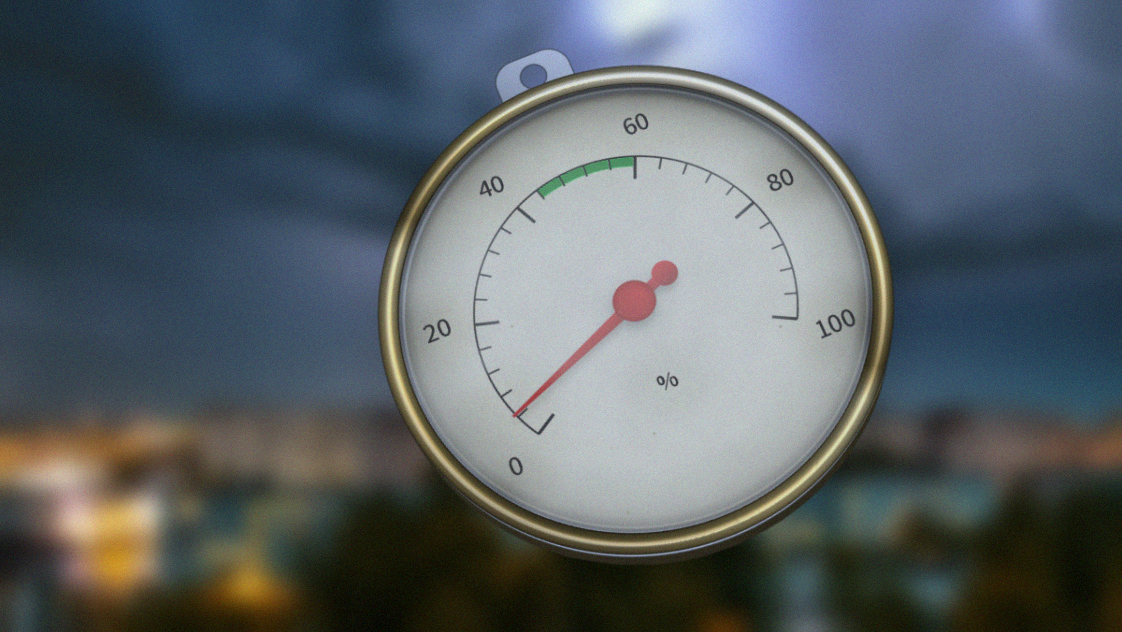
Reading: 4,%
